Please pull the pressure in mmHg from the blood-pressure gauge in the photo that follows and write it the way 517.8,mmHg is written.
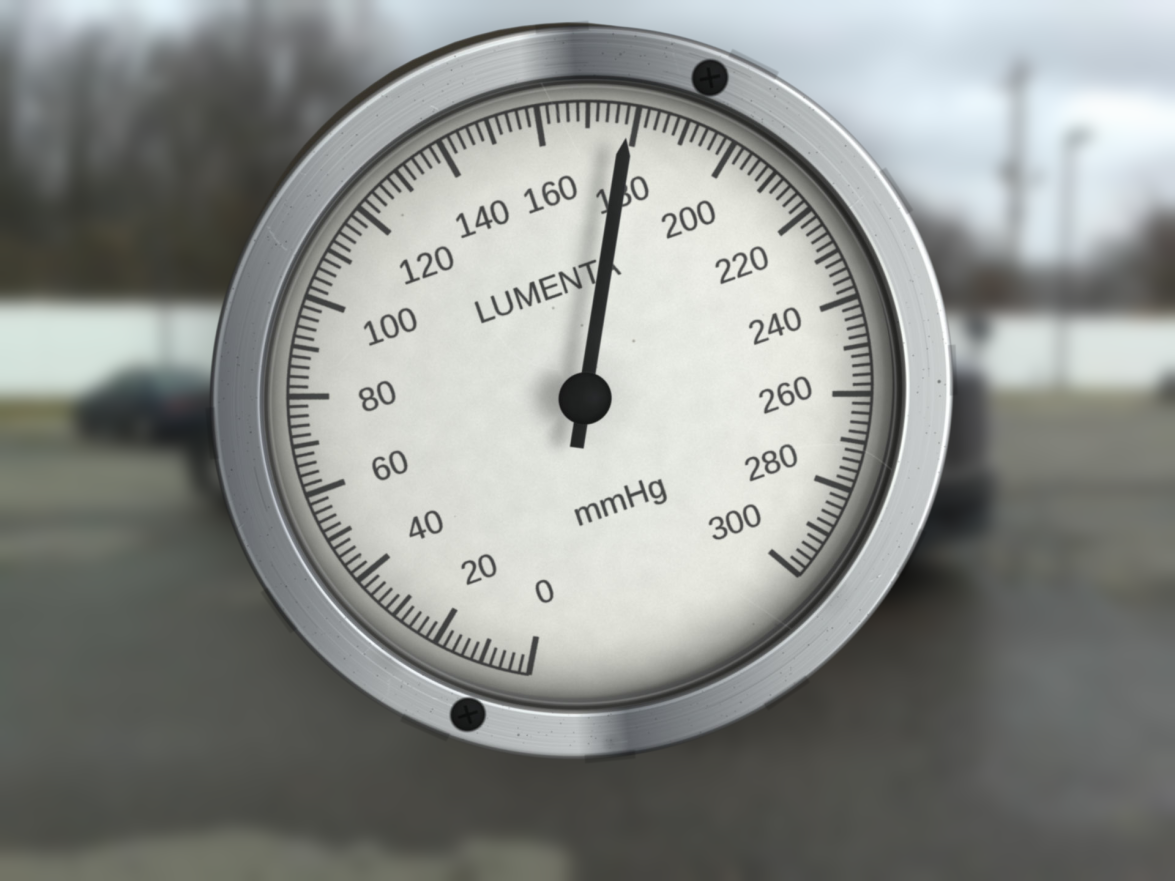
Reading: 178,mmHg
